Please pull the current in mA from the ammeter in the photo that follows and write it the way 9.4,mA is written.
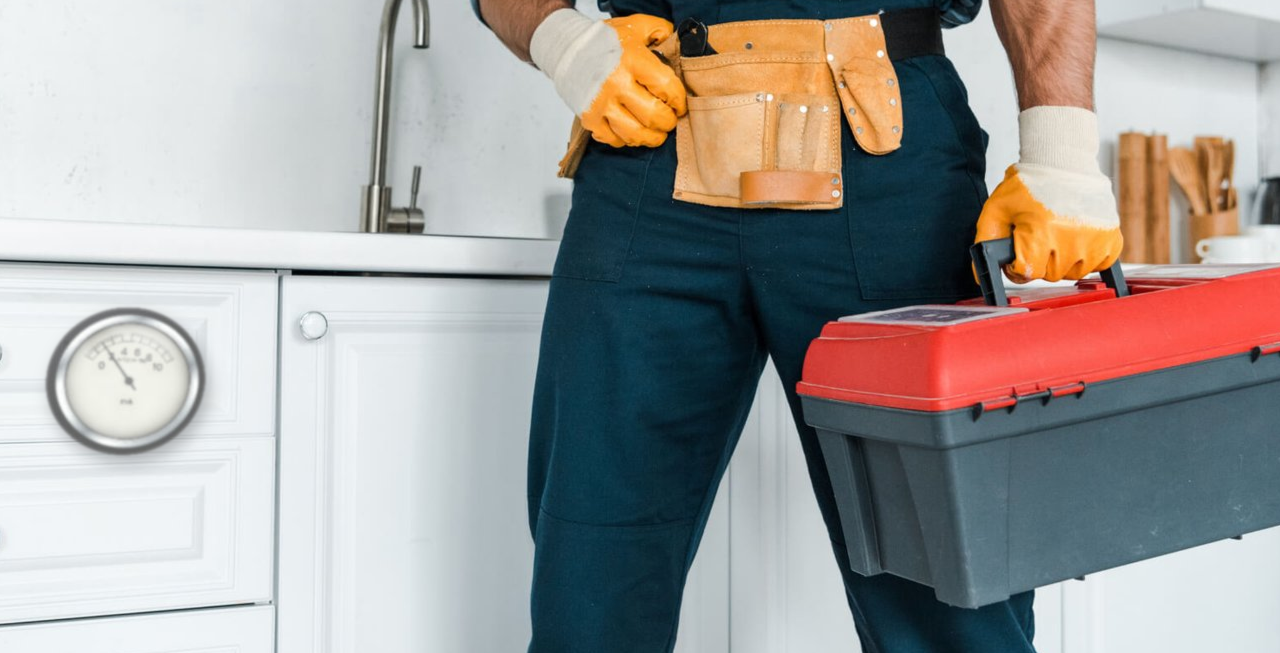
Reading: 2,mA
